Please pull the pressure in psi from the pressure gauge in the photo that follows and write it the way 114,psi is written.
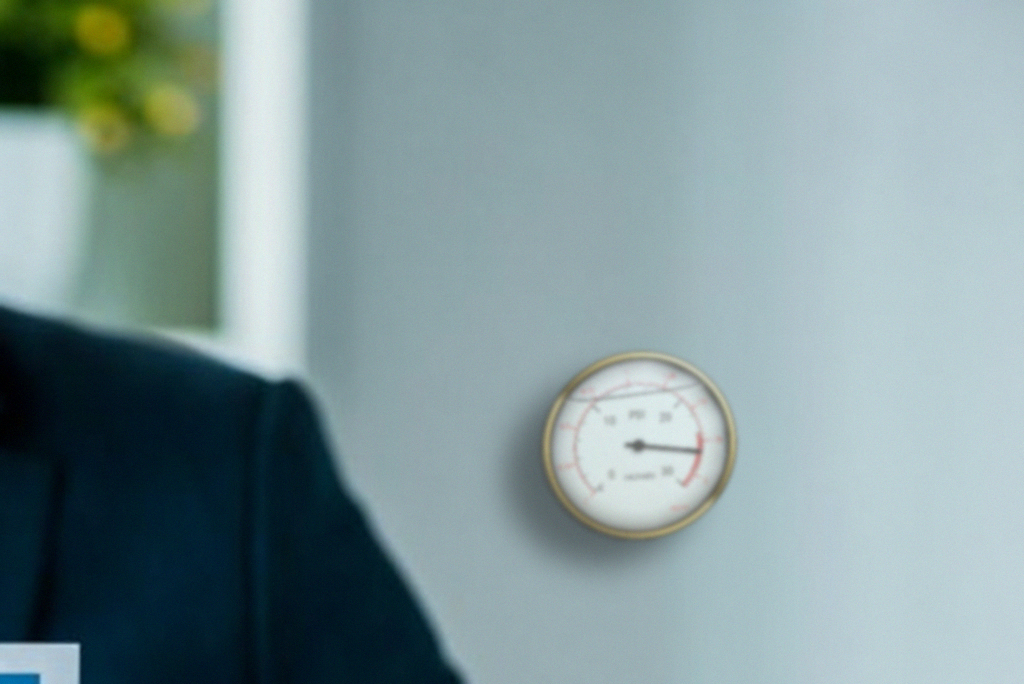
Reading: 26,psi
